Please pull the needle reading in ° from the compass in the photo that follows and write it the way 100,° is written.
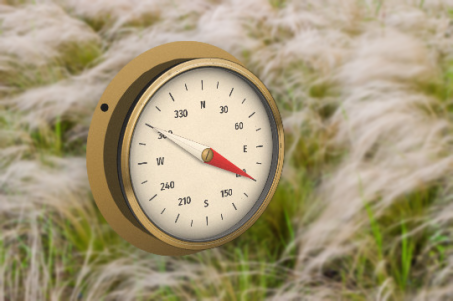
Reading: 120,°
